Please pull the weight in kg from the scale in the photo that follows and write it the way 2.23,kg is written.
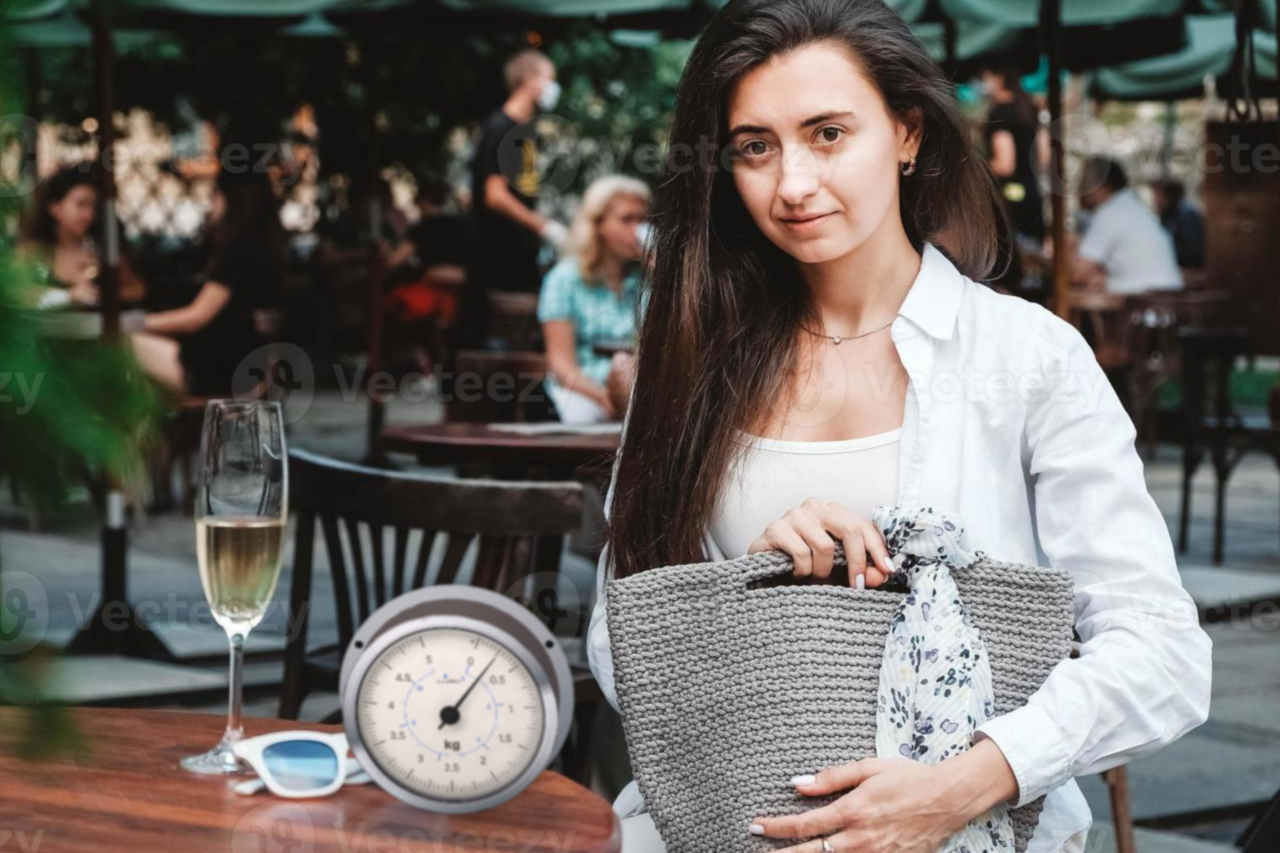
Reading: 0.25,kg
